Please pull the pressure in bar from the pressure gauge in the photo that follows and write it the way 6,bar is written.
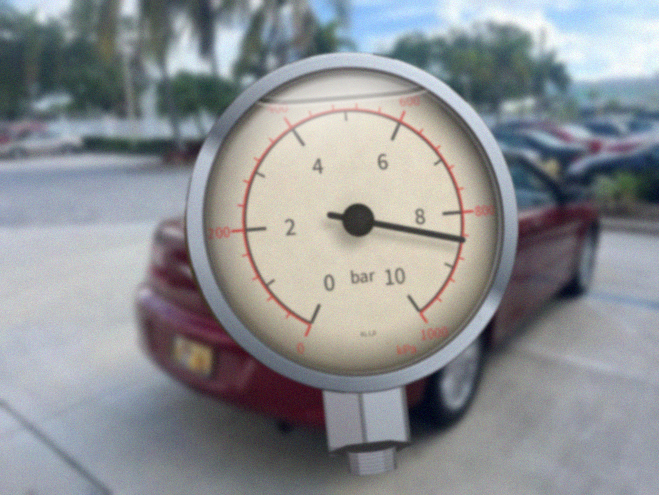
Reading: 8.5,bar
